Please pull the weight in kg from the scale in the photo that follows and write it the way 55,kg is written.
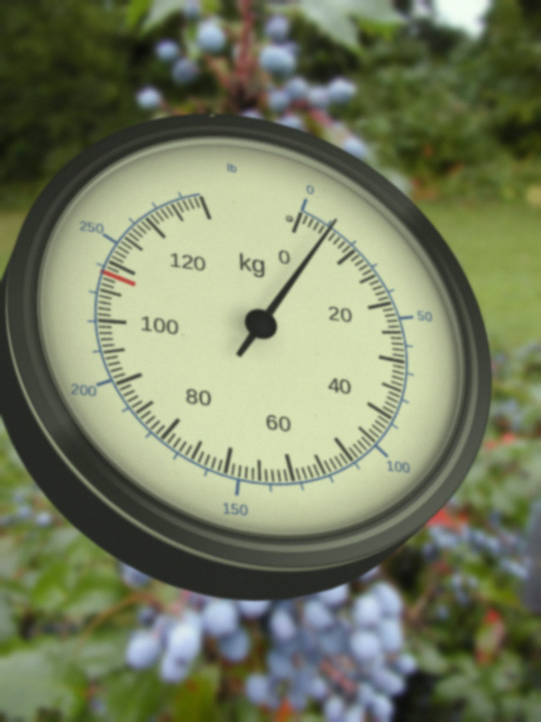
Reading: 5,kg
